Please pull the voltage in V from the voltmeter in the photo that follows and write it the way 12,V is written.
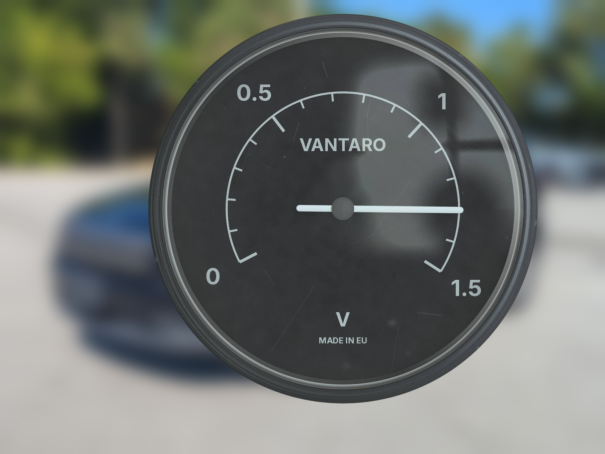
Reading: 1.3,V
